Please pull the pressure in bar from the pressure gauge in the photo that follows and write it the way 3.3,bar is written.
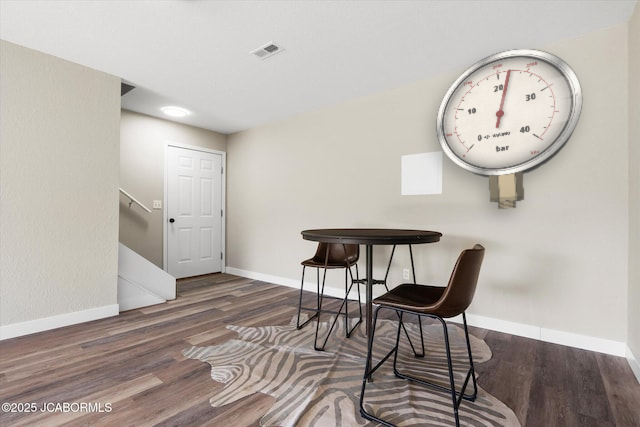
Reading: 22,bar
